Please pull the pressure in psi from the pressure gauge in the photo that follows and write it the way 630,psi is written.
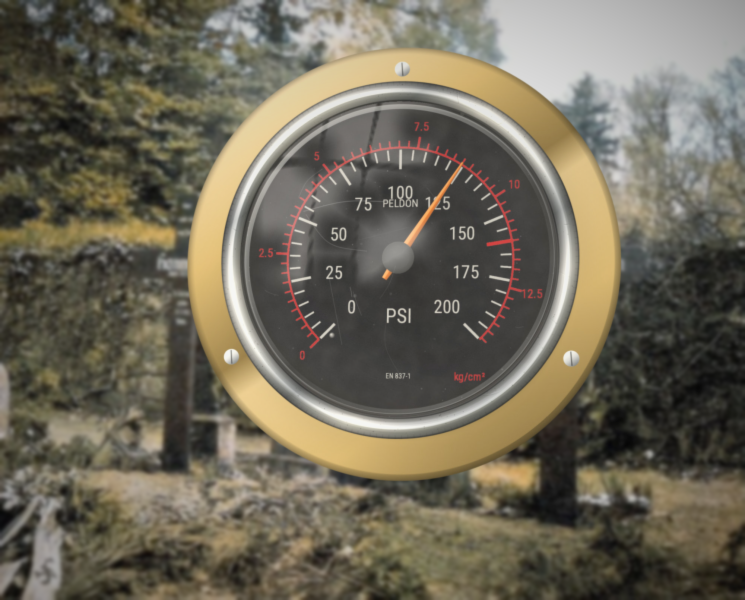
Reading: 125,psi
